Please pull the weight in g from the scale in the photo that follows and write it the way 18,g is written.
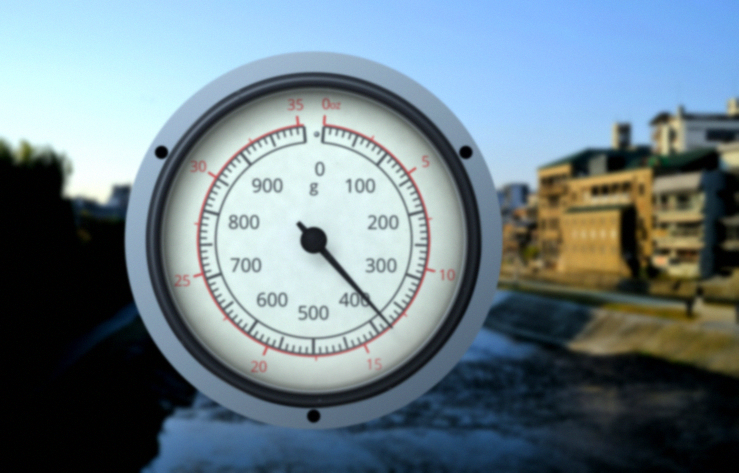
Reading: 380,g
